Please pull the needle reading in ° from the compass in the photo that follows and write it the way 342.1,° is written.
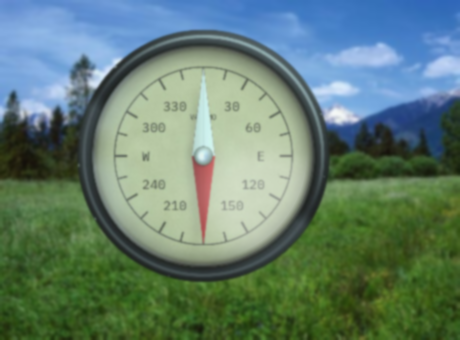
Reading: 180,°
